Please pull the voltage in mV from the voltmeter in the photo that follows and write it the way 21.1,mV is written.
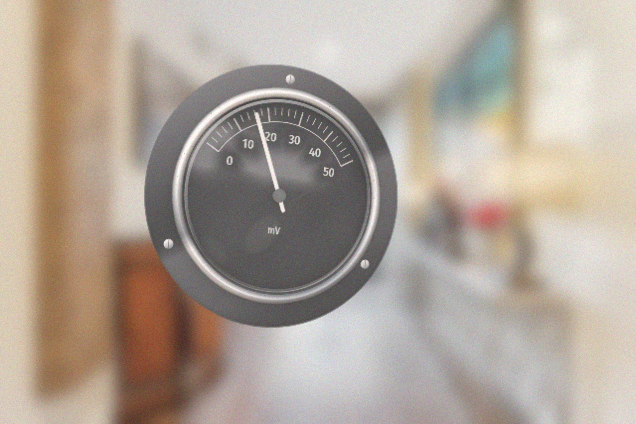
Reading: 16,mV
